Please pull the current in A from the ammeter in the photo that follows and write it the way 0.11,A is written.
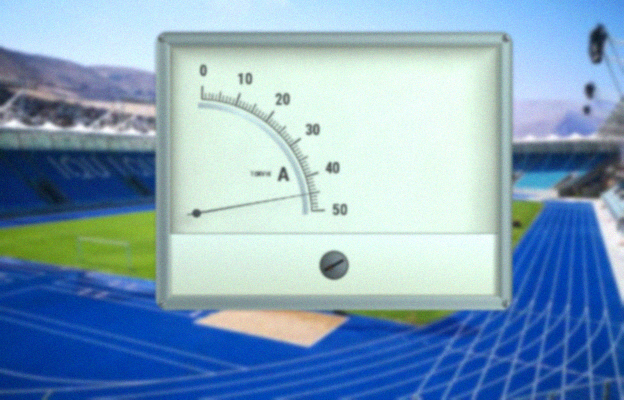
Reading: 45,A
